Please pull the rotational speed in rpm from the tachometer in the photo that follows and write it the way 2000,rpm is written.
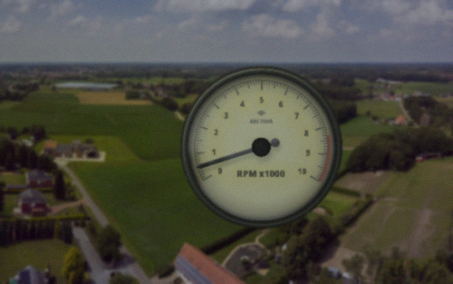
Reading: 500,rpm
